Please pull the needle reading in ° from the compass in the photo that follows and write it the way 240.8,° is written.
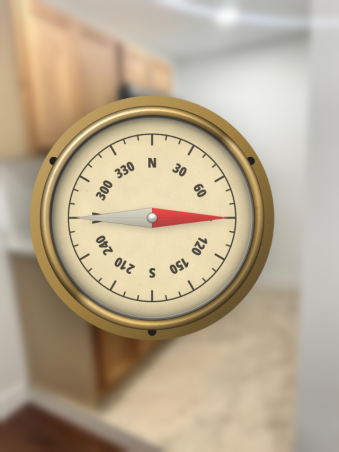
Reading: 90,°
